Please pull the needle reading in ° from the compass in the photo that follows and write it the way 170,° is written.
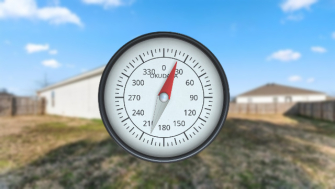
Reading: 20,°
